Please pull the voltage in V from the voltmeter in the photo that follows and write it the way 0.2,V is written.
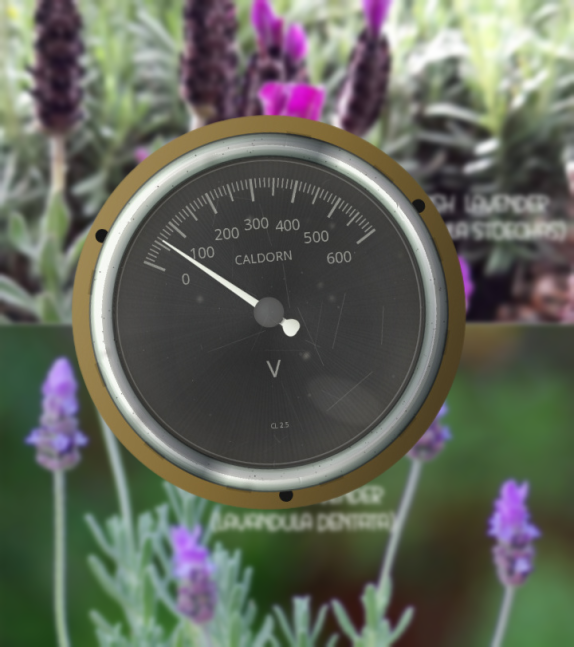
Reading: 60,V
